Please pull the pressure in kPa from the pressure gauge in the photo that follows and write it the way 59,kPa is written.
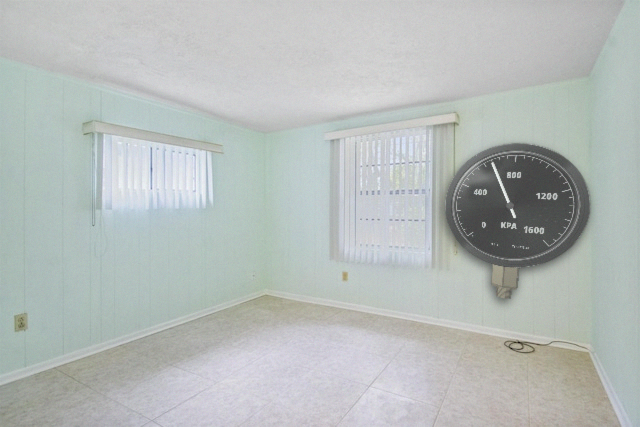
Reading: 650,kPa
